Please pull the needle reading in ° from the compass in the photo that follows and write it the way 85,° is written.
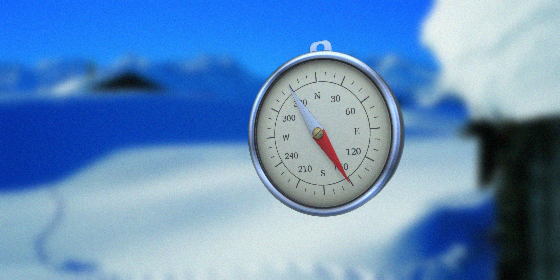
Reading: 150,°
